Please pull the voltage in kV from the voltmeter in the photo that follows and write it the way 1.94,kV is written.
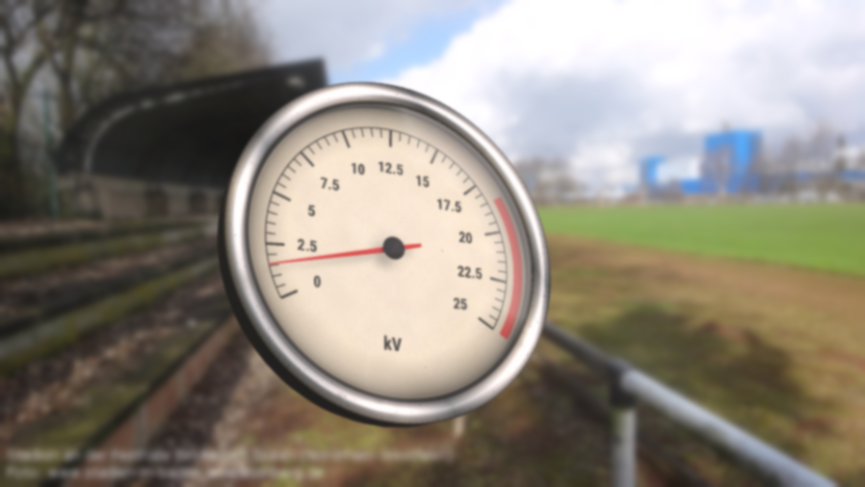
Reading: 1.5,kV
